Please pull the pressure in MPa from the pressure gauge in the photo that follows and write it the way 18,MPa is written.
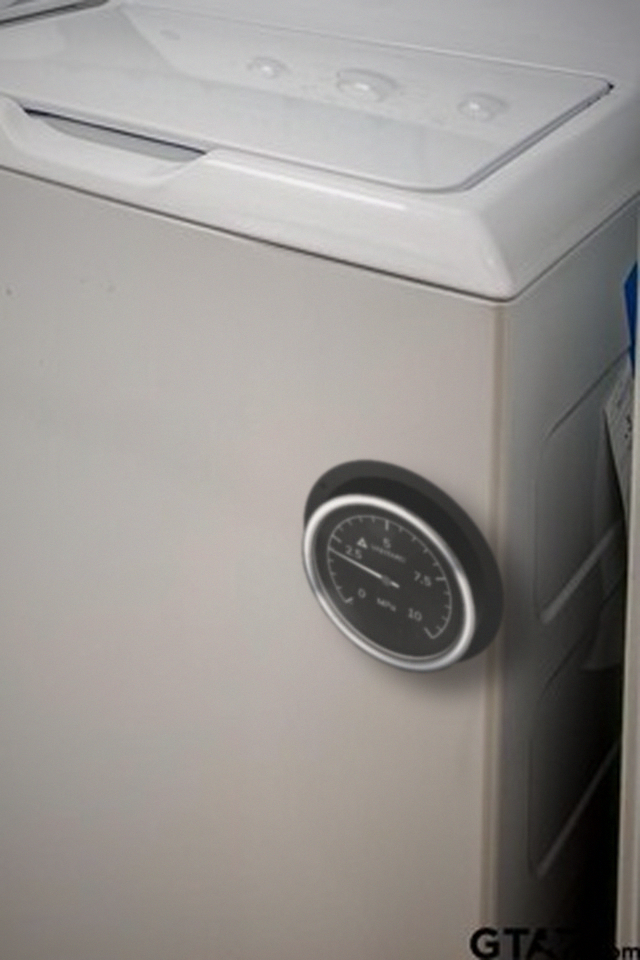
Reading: 2,MPa
